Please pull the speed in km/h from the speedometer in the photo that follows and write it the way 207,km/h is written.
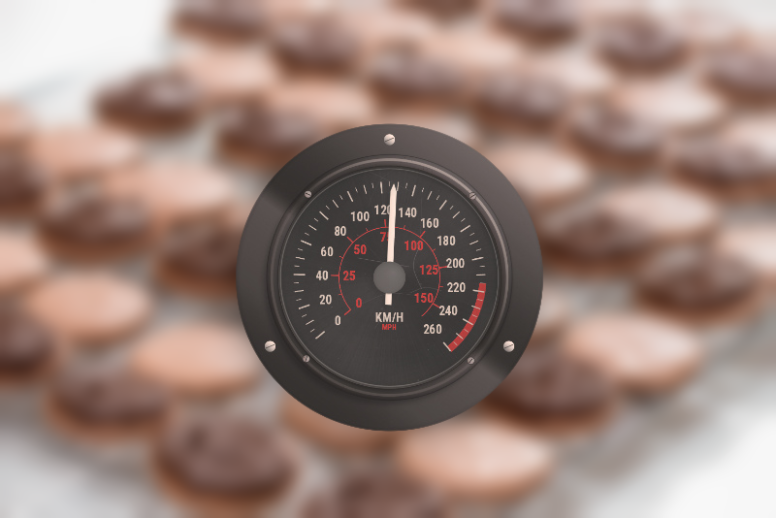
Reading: 127.5,km/h
